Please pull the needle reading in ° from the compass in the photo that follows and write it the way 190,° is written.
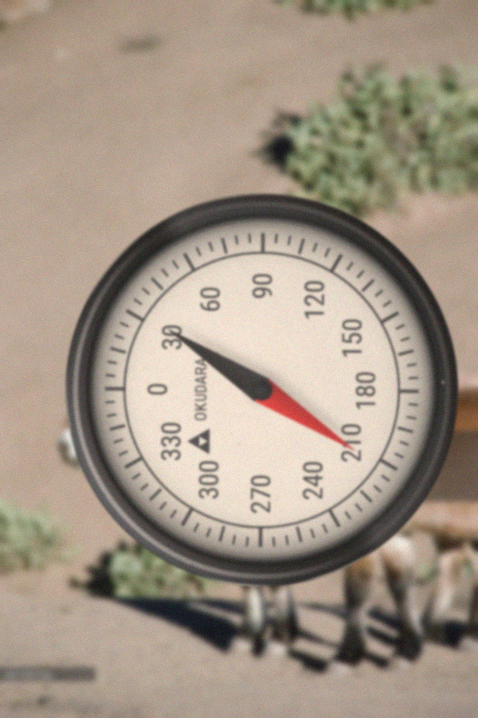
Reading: 212.5,°
